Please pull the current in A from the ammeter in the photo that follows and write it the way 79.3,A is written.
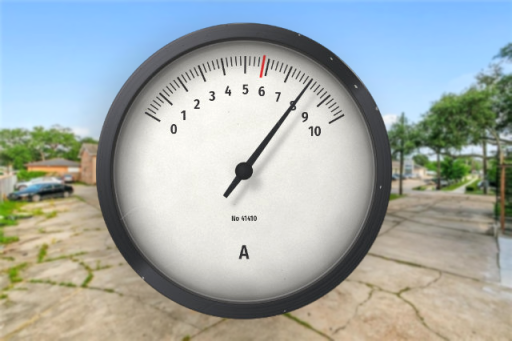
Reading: 8,A
